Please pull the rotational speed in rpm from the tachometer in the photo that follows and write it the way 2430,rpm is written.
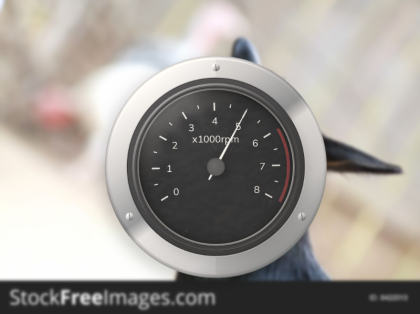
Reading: 5000,rpm
